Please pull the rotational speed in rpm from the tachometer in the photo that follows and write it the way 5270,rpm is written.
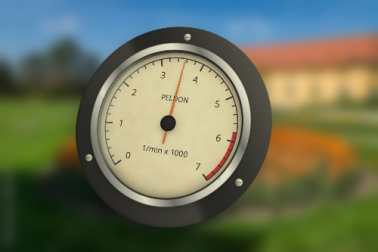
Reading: 3600,rpm
